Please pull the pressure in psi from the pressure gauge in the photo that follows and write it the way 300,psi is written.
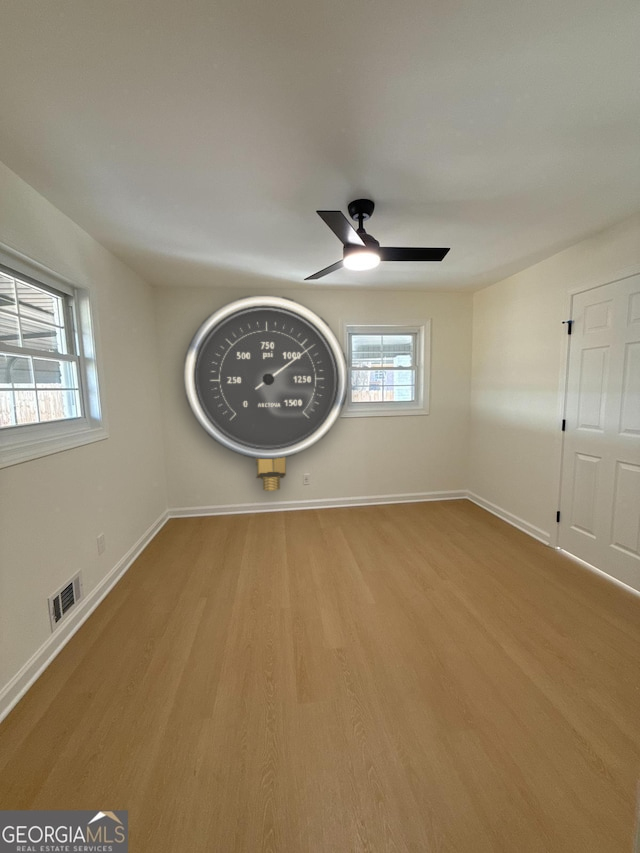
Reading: 1050,psi
